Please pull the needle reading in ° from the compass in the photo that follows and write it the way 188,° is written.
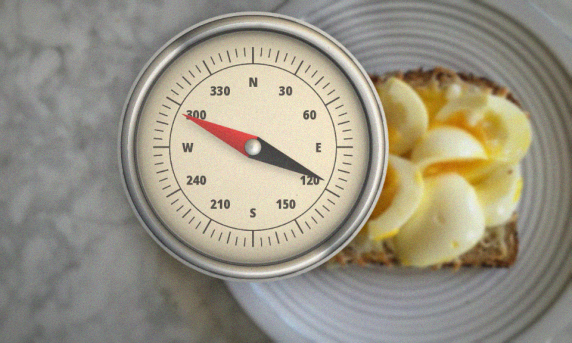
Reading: 295,°
